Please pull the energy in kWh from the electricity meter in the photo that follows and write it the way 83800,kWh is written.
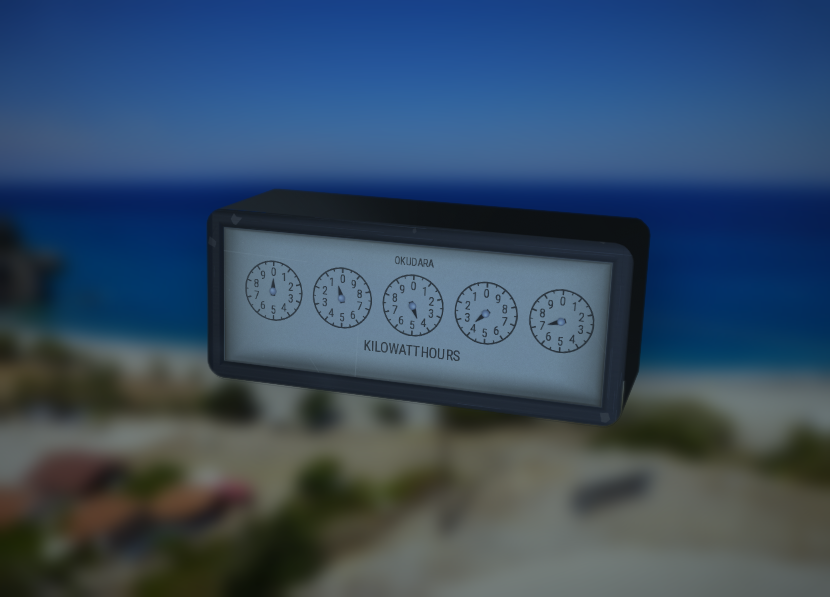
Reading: 437,kWh
